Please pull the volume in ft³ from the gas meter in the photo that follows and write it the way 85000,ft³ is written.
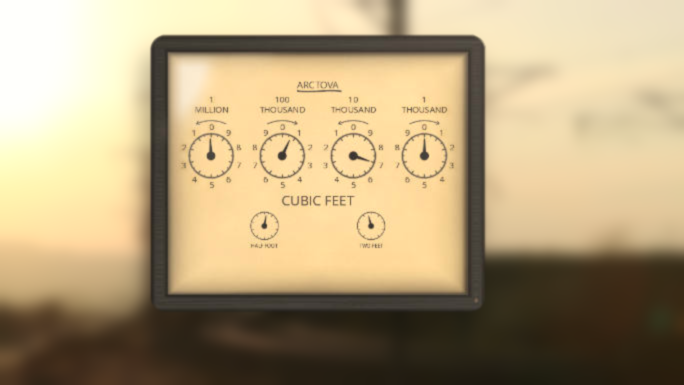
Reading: 7000,ft³
